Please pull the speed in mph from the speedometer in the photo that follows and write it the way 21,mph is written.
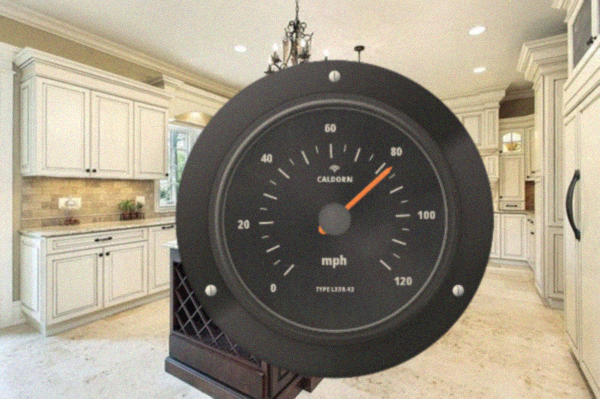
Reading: 82.5,mph
